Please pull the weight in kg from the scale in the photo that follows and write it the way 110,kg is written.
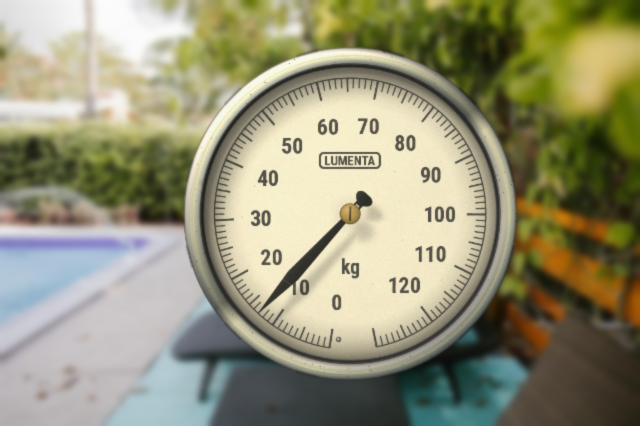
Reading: 13,kg
